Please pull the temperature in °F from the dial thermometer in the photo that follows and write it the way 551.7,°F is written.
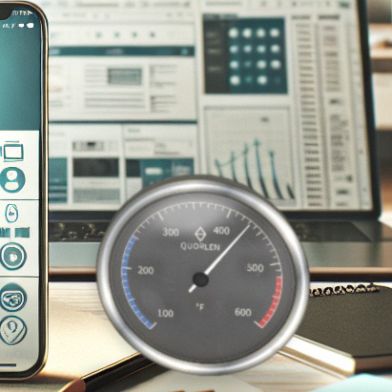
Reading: 430,°F
